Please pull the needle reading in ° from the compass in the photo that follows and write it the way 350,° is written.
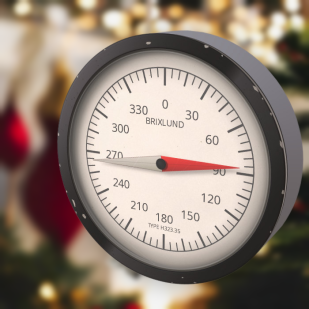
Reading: 85,°
